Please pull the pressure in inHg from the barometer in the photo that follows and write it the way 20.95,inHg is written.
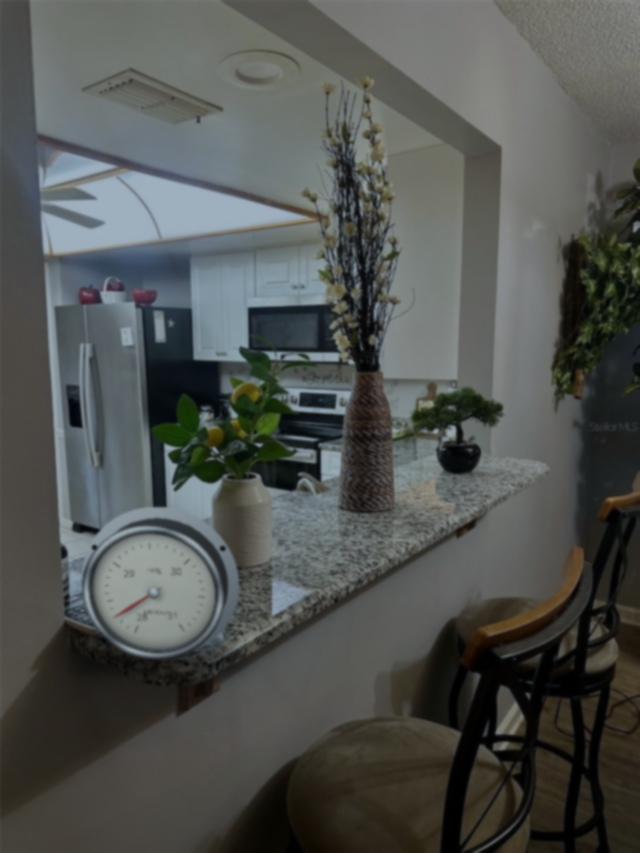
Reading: 28.3,inHg
